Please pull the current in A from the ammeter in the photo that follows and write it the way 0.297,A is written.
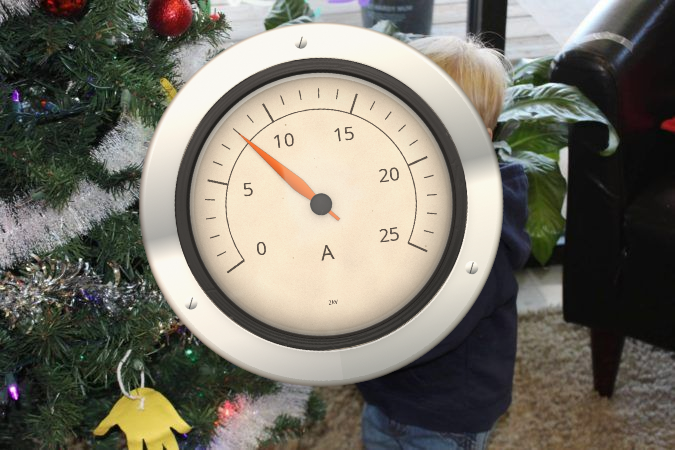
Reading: 8,A
